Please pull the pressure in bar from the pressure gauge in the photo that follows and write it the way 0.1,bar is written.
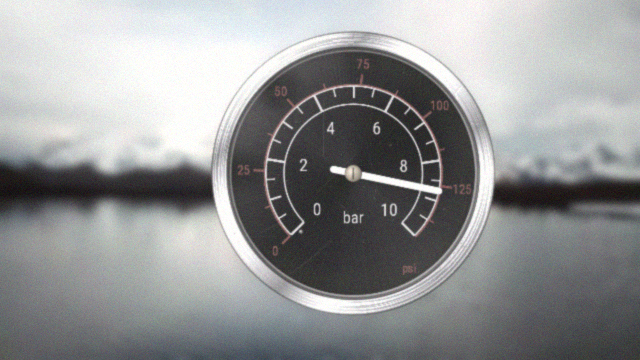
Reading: 8.75,bar
